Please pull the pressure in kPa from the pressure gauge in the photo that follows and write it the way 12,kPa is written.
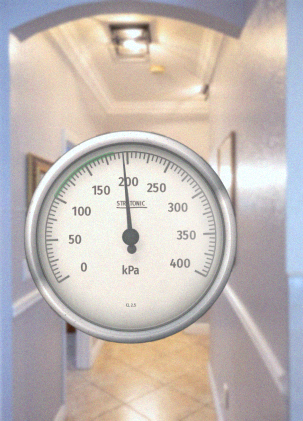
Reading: 195,kPa
